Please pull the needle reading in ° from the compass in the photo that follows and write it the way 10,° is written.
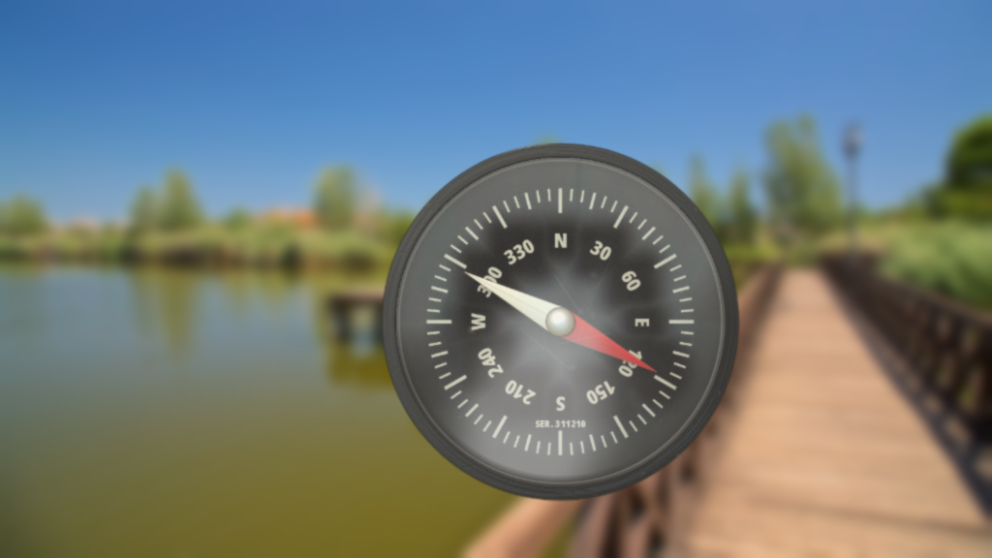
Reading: 117.5,°
